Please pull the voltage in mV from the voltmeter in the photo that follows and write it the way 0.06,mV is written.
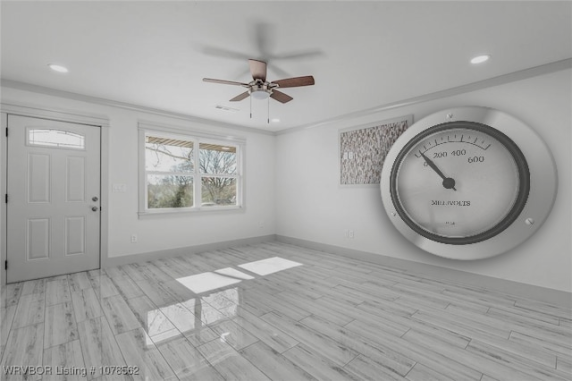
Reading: 50,mV
